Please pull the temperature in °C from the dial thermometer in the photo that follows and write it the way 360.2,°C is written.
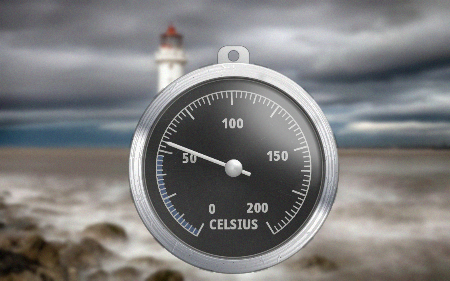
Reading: 55,°C
